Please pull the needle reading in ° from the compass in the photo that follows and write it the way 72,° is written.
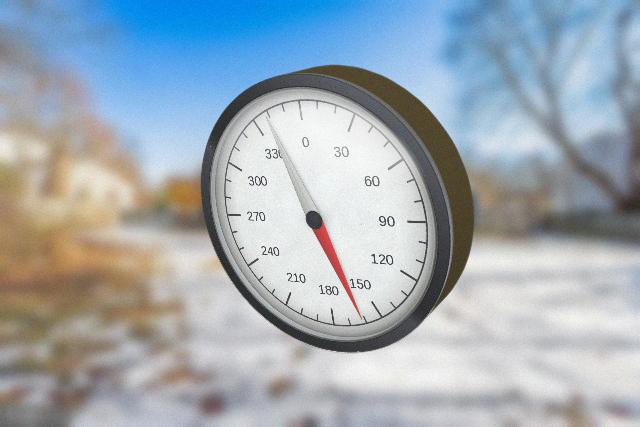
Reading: 160,°
